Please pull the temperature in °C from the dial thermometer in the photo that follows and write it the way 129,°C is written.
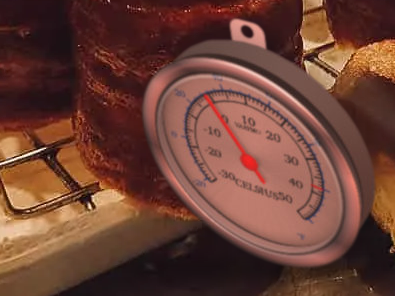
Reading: 0,°C
